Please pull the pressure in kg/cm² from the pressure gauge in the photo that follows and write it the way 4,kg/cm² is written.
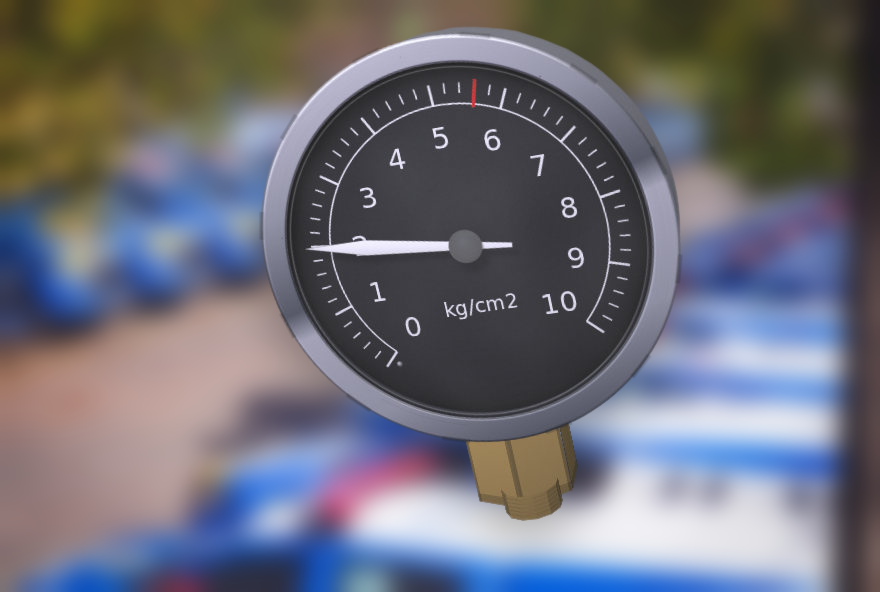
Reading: 2,kg/cm²
